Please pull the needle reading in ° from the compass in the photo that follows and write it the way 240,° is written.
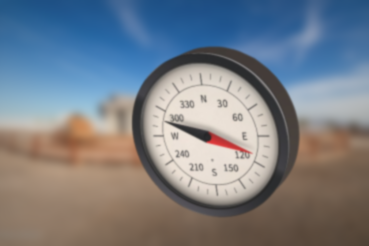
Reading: 110,°
